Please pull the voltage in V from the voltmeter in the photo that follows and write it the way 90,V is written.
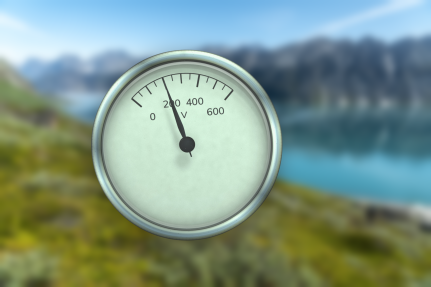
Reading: 200,V
